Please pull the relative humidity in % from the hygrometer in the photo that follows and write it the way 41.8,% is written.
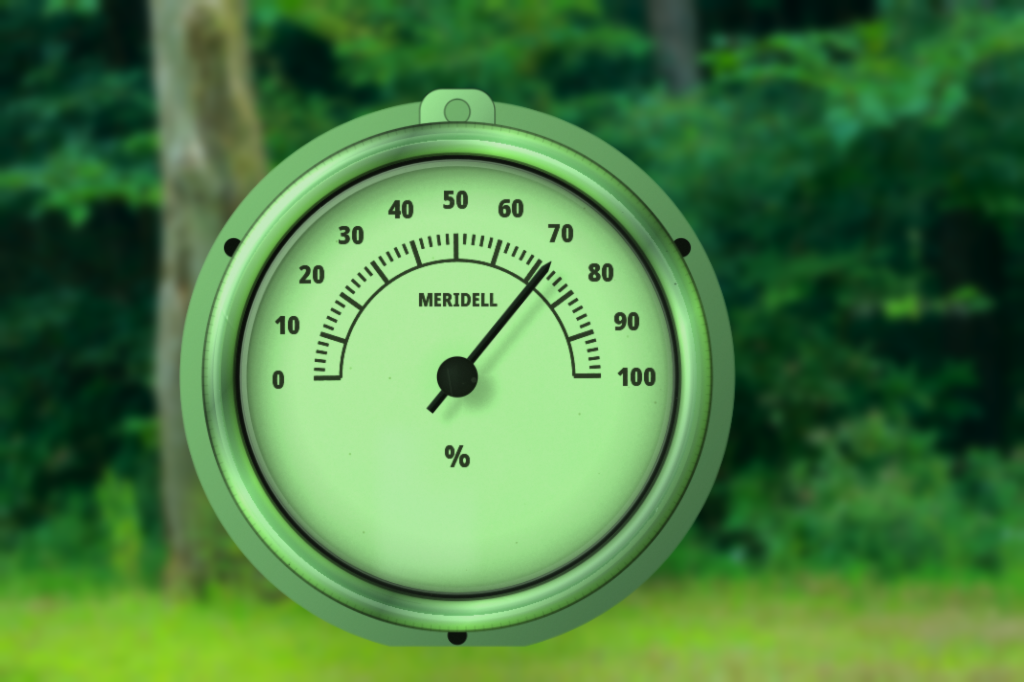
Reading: 72,%
